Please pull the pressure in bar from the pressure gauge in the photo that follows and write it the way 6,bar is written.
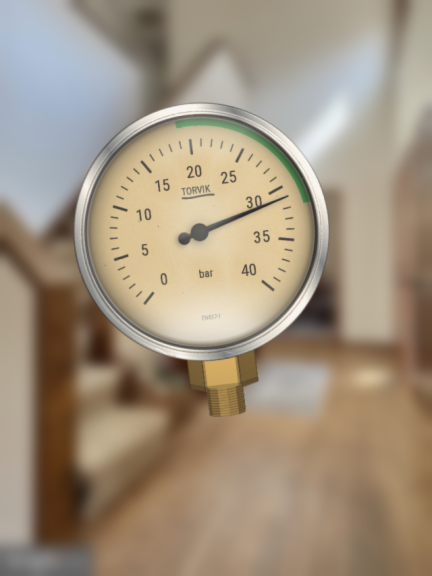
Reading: 31,bar
